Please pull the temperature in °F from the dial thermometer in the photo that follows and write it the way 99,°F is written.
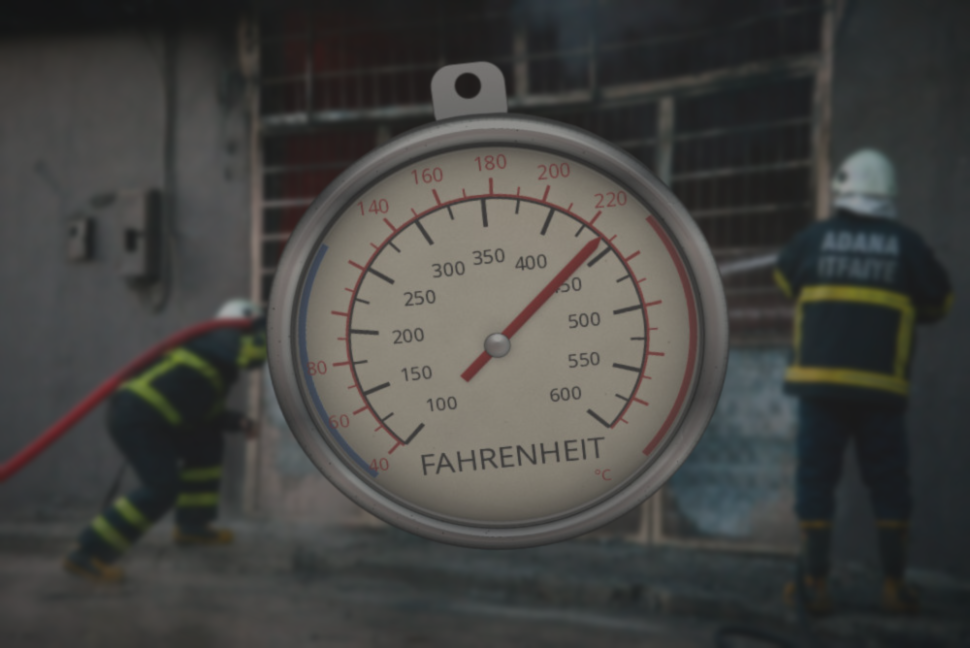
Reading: 437.5,°F
